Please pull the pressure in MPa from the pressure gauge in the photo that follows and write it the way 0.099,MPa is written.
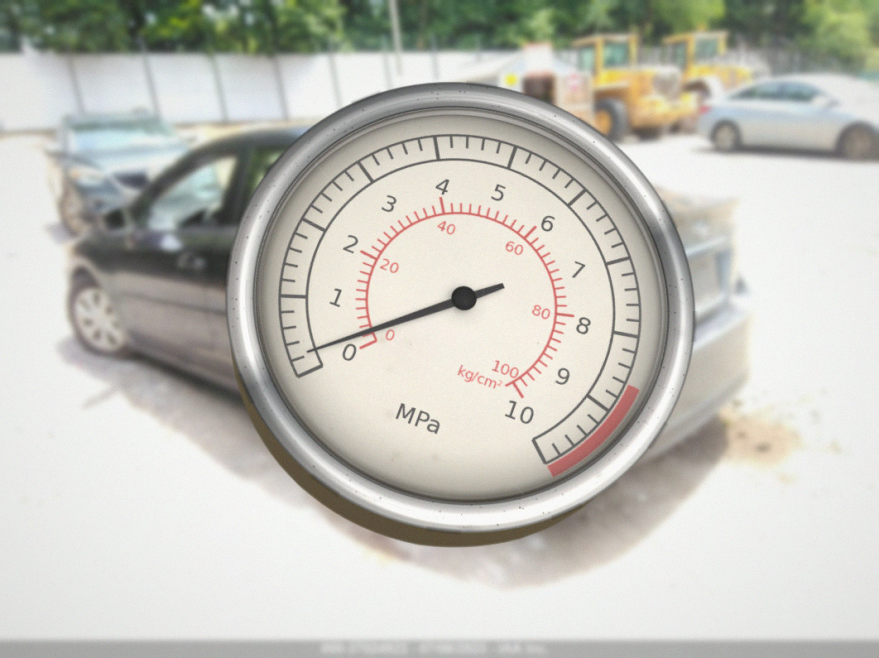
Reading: 0.2,MPa
